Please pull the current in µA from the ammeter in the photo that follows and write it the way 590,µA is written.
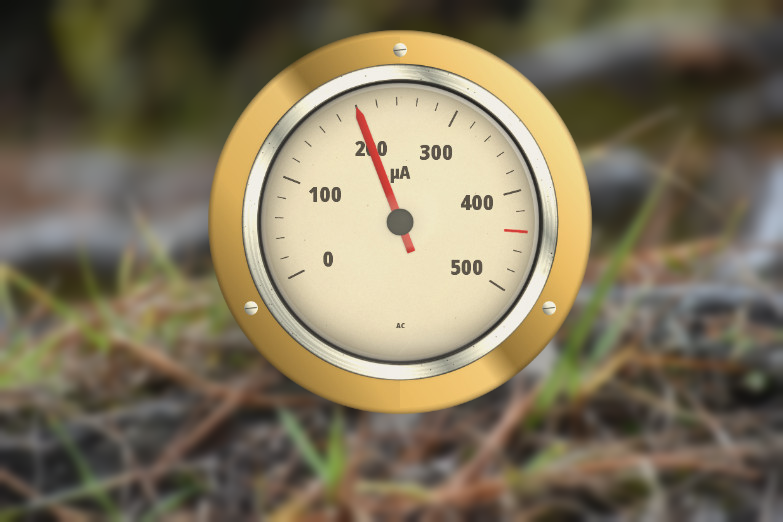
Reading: 200,µA
